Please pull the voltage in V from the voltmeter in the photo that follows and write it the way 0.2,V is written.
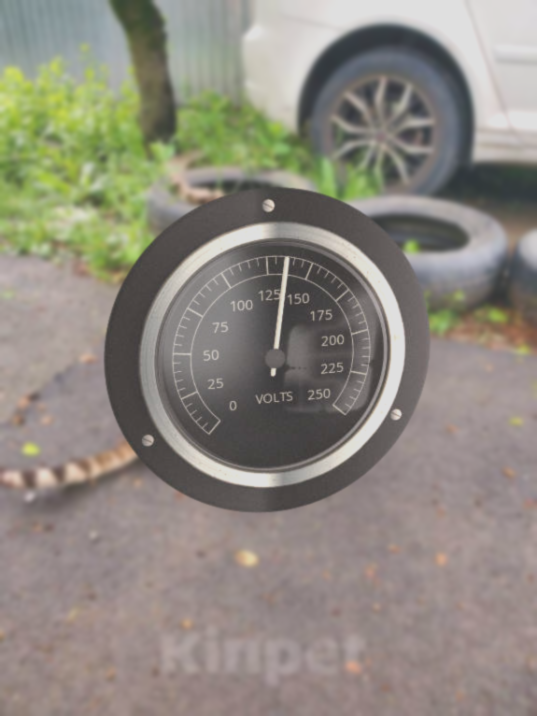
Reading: 135,V
